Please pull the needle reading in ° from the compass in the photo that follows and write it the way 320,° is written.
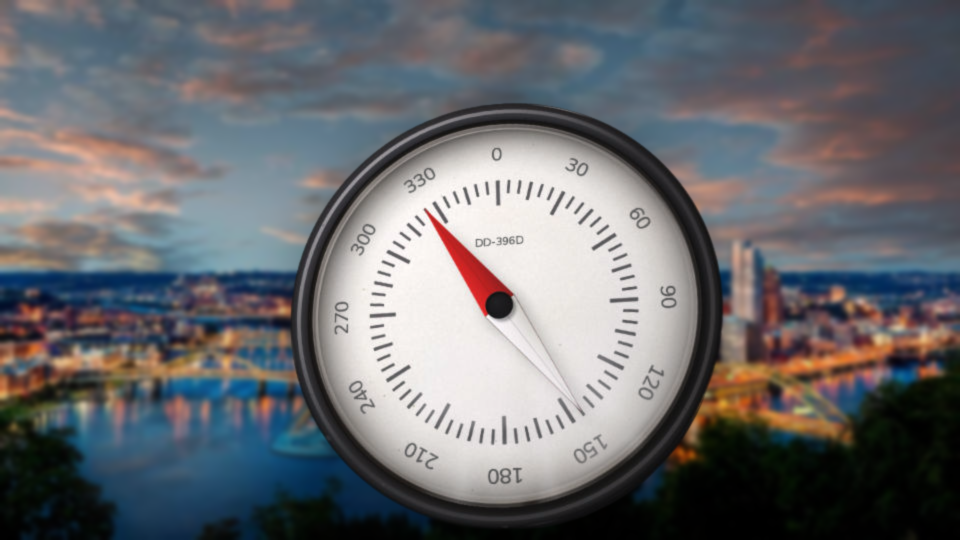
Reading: 325,°
